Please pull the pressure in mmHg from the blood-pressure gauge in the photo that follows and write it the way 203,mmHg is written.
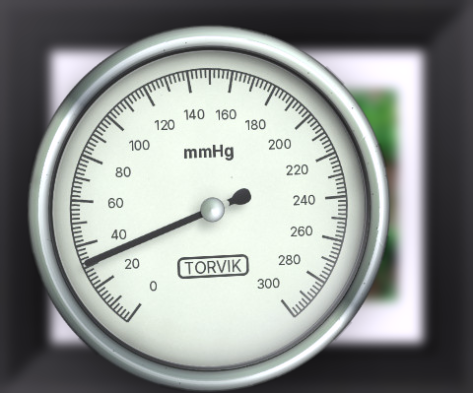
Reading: 32,mmHg
